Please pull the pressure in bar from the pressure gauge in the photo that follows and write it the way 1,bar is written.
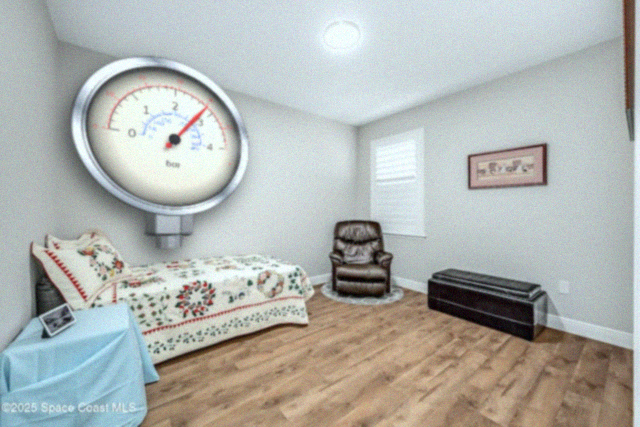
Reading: 2.8,bar
